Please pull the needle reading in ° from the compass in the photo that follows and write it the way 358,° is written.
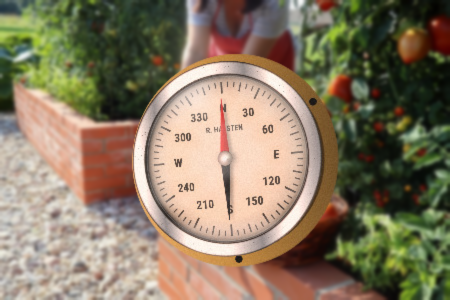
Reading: 0,°
